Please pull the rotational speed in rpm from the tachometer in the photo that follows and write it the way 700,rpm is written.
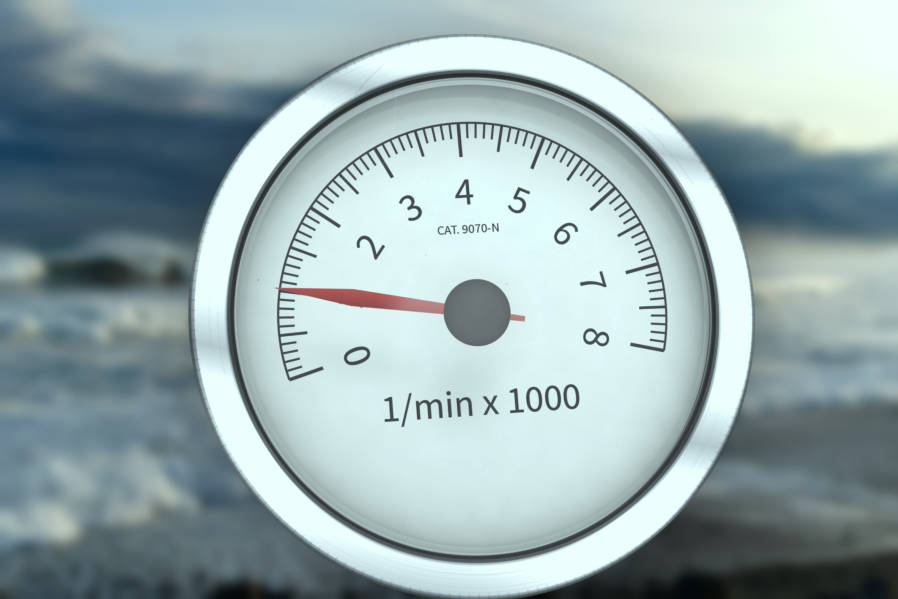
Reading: 1000,rpm
